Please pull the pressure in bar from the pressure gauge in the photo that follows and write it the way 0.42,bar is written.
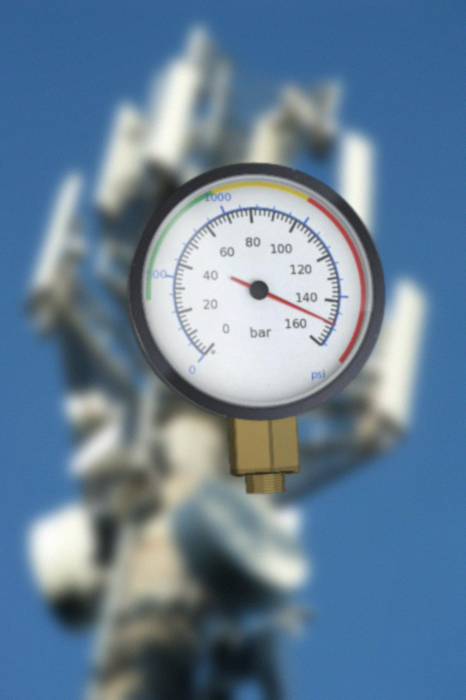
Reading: 150,bar
